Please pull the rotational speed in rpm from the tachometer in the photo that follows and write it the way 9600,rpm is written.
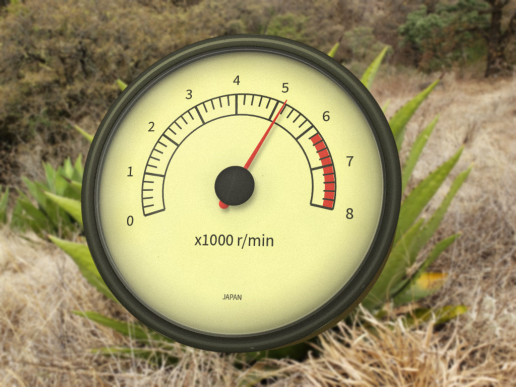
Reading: 5200,rpm
